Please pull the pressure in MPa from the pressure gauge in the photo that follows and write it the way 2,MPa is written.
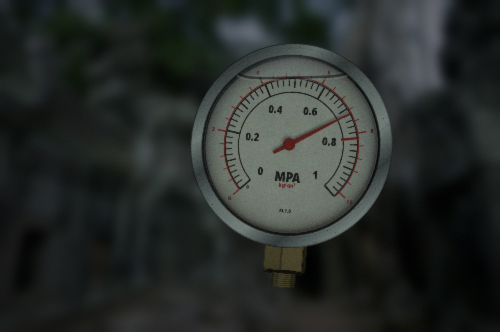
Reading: 0.72,MPa
